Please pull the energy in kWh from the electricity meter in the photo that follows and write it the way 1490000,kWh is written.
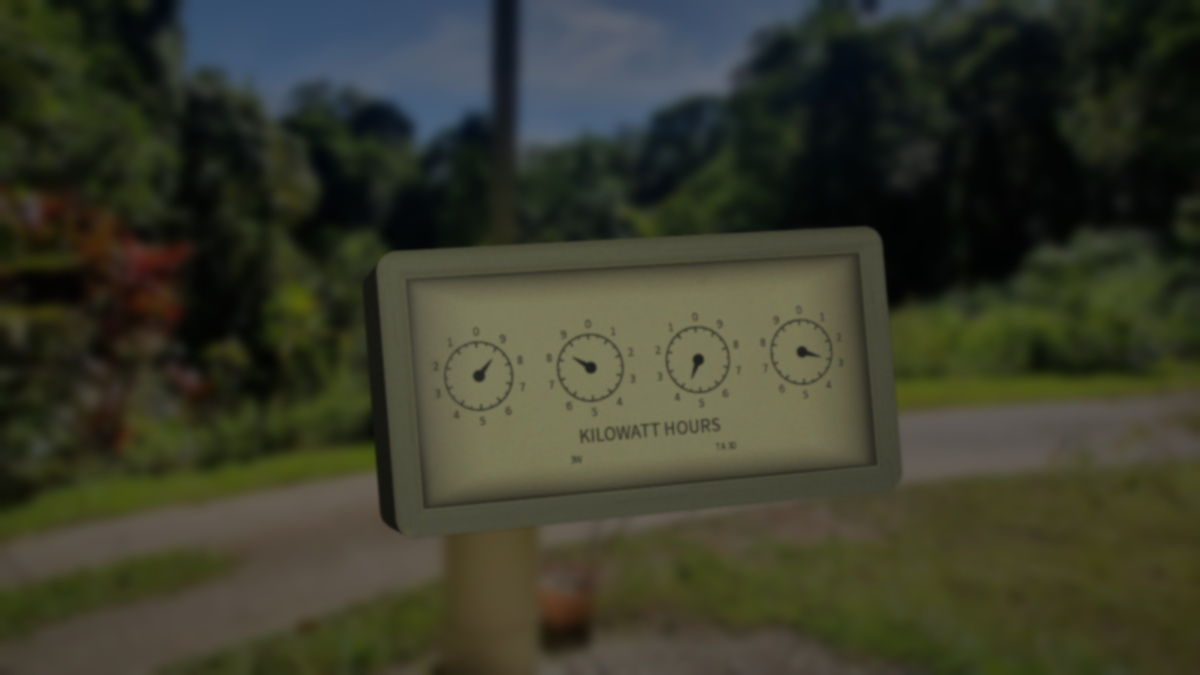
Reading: 8843,kWh
